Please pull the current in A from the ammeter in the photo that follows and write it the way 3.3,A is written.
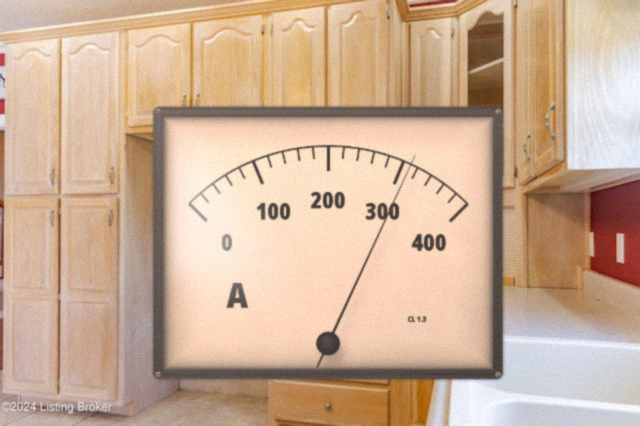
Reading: 310,A
